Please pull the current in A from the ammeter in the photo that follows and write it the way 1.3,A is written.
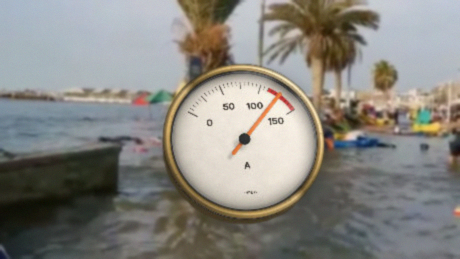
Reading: 125,A
